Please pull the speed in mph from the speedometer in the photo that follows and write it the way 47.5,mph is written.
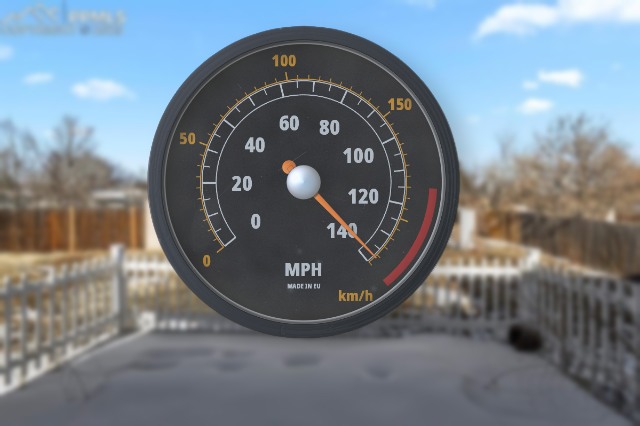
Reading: 137.5,mph
